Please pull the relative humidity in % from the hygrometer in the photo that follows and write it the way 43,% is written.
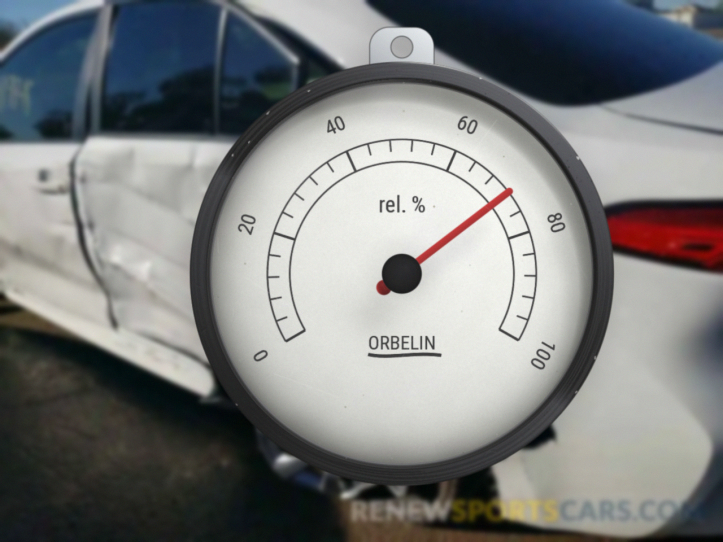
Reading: 72,%
